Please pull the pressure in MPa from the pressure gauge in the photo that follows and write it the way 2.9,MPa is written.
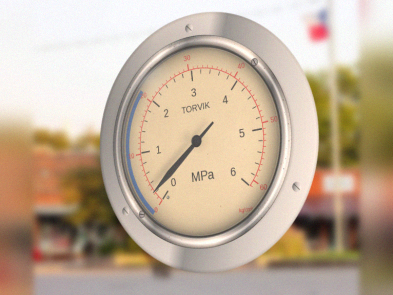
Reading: 0.2,MPa
